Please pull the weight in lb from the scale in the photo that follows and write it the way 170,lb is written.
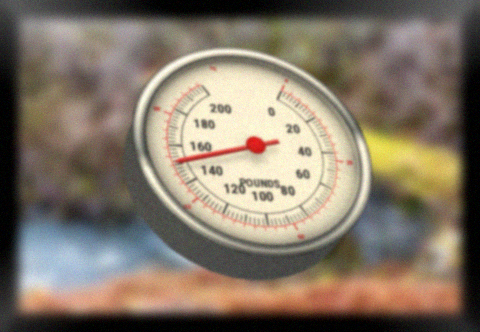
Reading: 150,lb
